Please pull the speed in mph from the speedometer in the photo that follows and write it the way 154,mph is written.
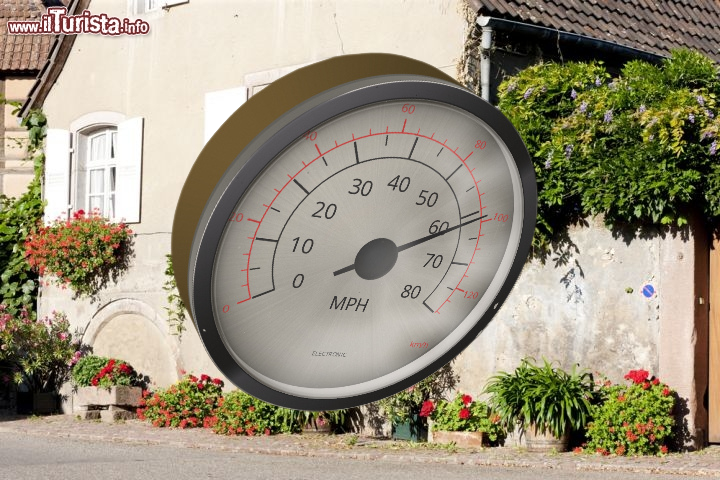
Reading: 60,mph
